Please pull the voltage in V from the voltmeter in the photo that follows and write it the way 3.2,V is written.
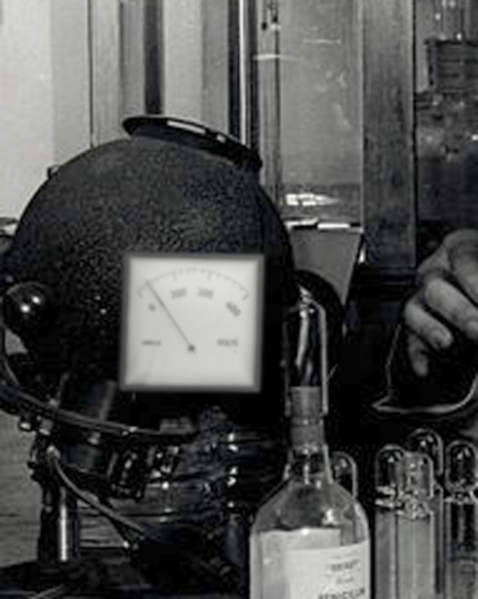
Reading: 100,V
